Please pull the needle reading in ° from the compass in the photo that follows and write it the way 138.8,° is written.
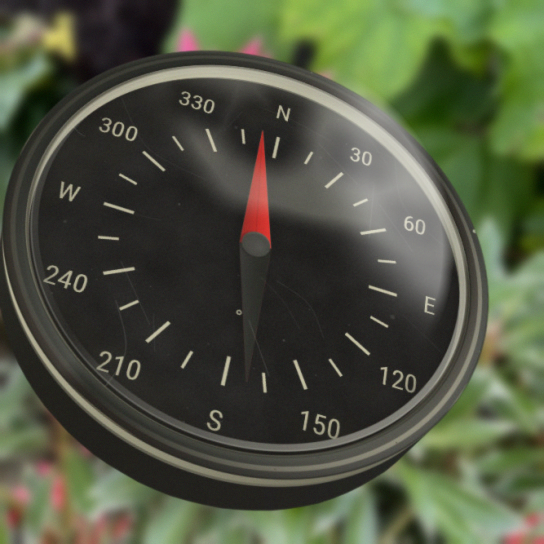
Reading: 352.5,°
